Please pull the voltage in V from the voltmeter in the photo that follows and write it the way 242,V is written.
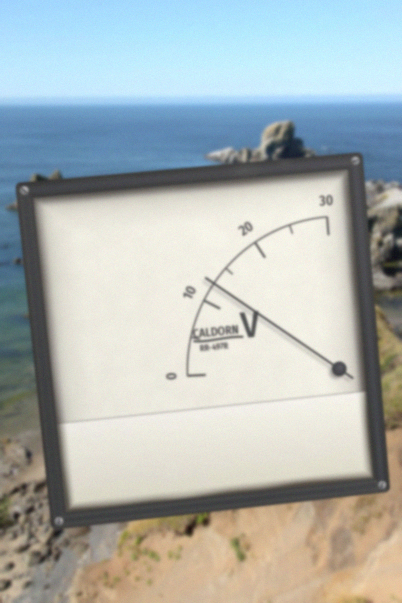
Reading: 12.5,V
